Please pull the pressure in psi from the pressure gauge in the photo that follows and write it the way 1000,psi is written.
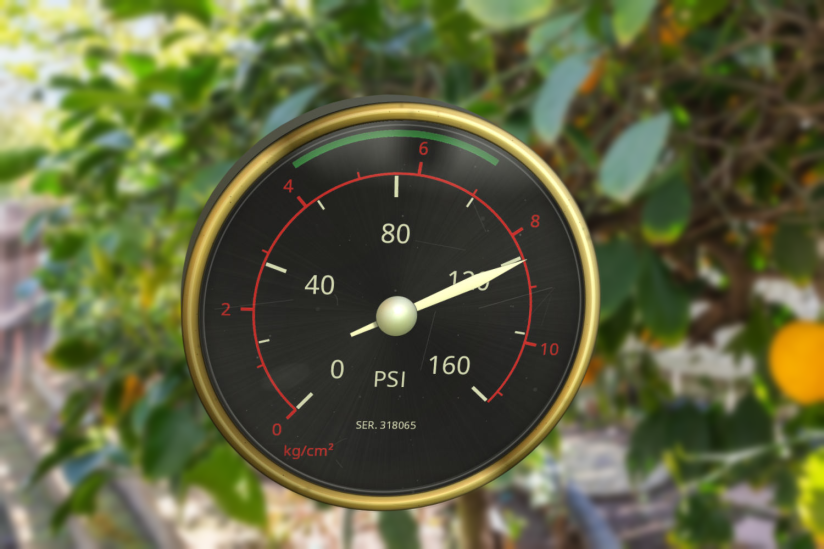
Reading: 120,psi
